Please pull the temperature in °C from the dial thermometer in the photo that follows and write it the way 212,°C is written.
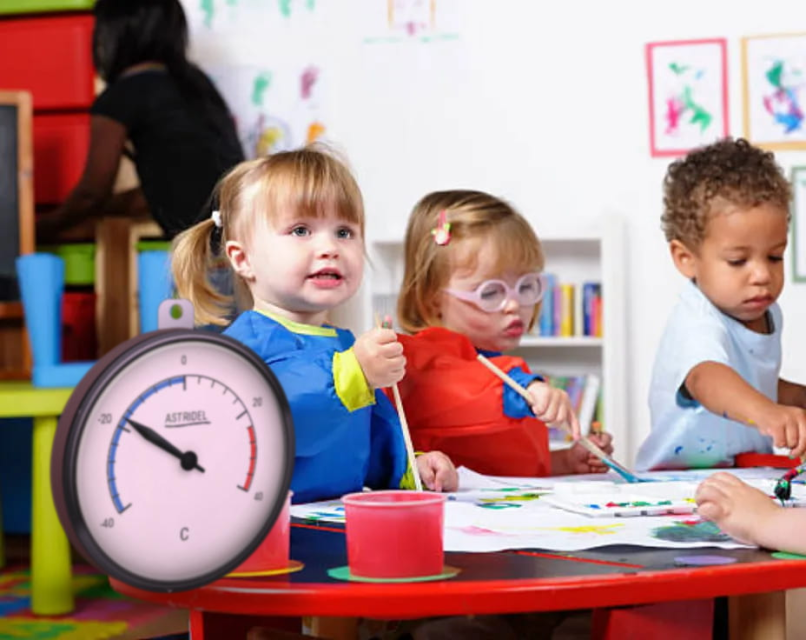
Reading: -18,°C
